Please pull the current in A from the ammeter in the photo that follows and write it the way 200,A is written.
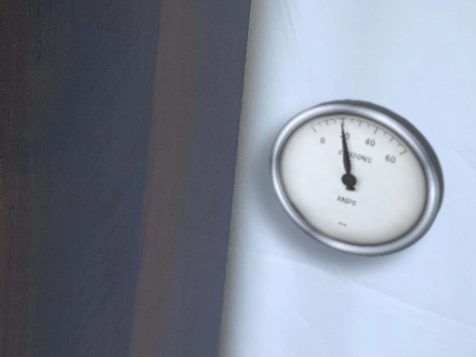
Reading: 20,A
